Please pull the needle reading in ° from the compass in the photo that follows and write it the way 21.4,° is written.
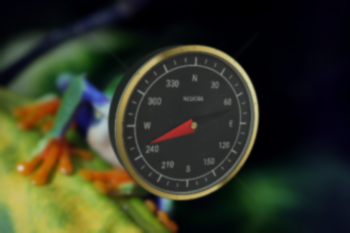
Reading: 250,°
